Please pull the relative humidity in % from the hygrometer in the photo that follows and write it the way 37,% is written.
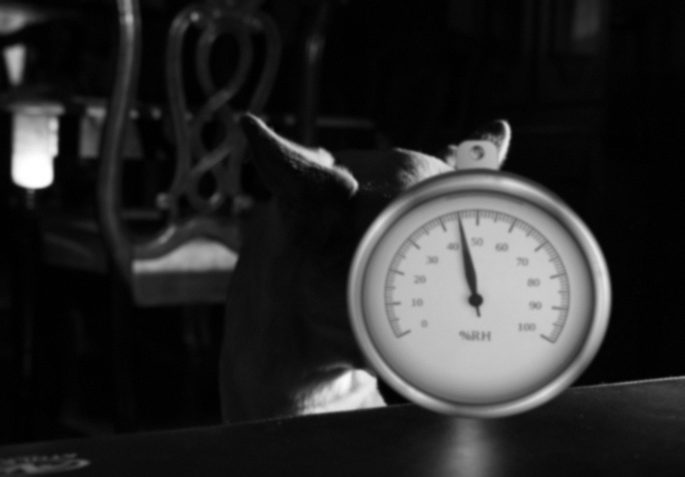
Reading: 45,%
